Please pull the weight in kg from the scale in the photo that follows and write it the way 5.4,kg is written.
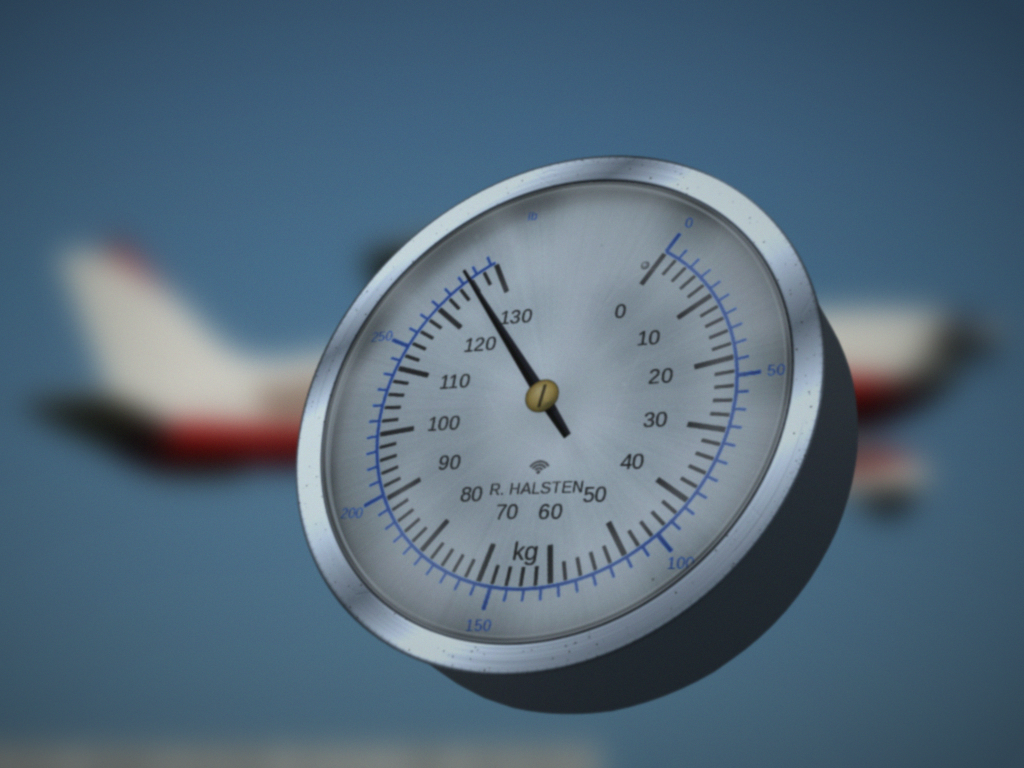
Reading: 126,kg
